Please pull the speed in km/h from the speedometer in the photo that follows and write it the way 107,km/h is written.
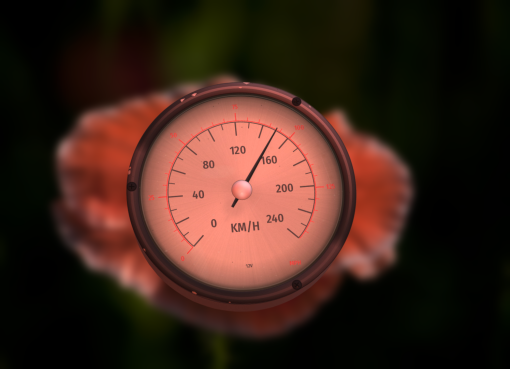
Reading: 150,km/h
